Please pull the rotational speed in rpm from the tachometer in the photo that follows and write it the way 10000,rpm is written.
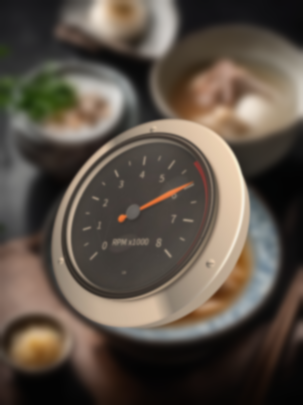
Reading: 6000,rpm
